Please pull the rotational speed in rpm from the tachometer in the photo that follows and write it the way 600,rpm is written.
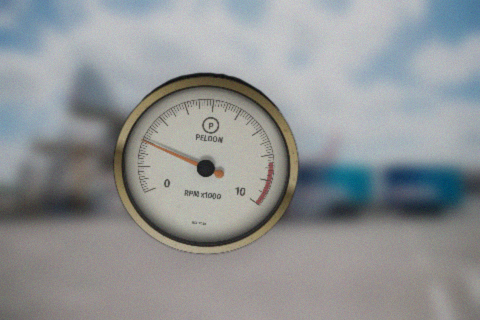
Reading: 2000,rpm
